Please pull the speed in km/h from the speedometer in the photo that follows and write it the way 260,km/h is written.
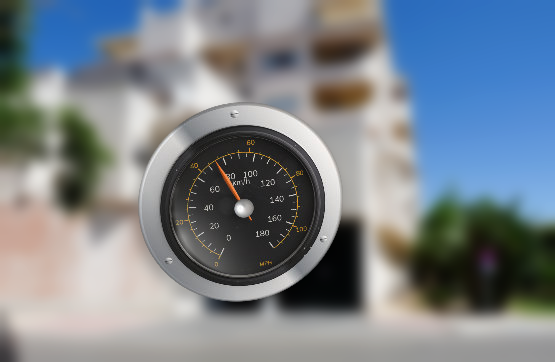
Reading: 75,km/h
